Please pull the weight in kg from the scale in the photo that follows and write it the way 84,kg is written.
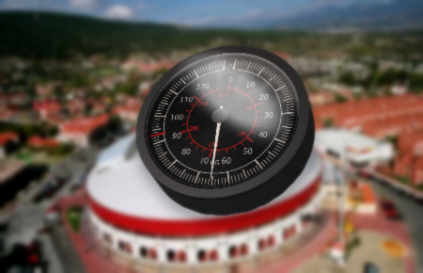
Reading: 65,kg
